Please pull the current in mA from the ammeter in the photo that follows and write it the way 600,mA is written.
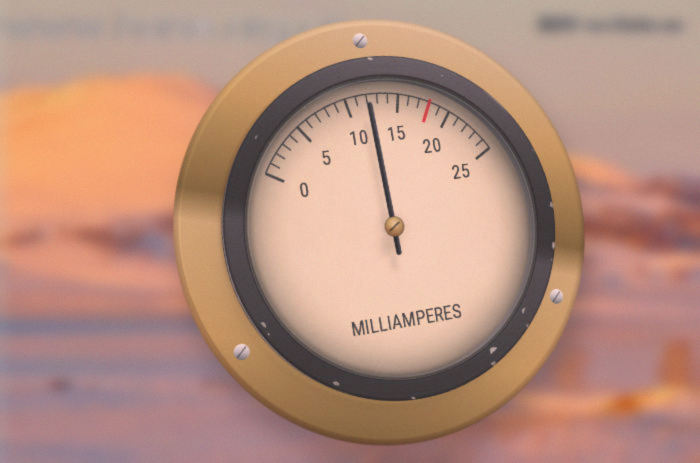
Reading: 12,mA
